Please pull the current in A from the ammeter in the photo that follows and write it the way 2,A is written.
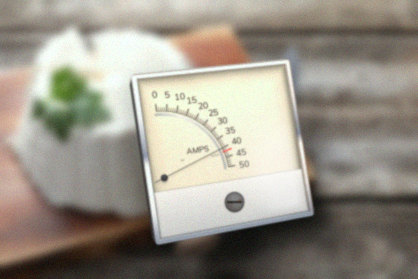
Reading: 40,A
